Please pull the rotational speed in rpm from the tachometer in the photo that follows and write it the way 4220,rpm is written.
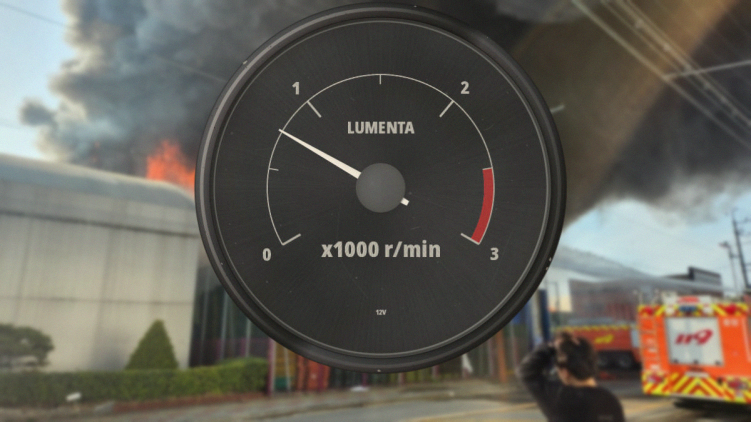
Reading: 750,rpm
